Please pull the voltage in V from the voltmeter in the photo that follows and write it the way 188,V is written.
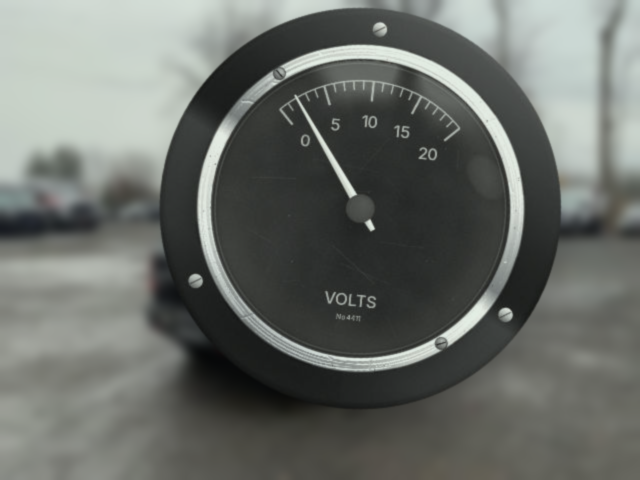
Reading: 2,V
